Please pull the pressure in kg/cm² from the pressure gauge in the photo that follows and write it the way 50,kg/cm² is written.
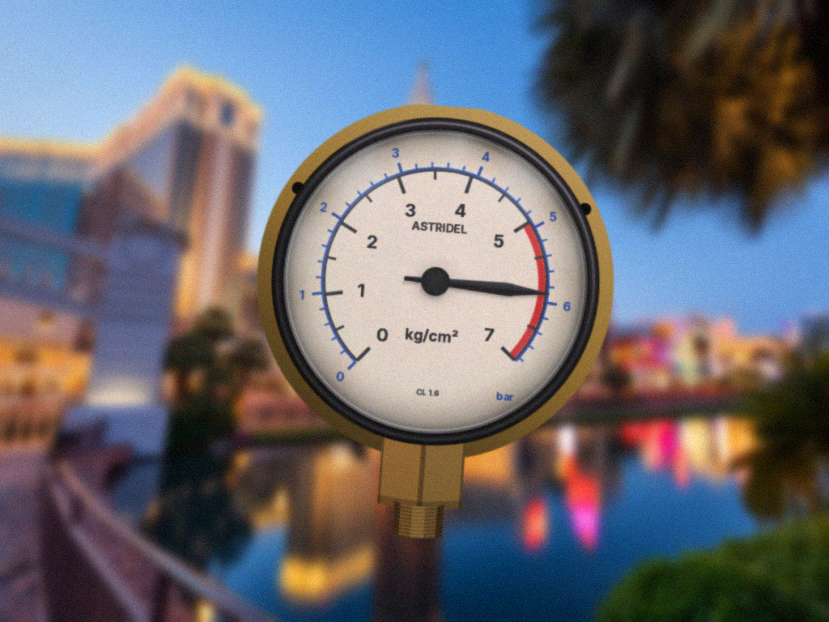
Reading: 6,kg/cm²
